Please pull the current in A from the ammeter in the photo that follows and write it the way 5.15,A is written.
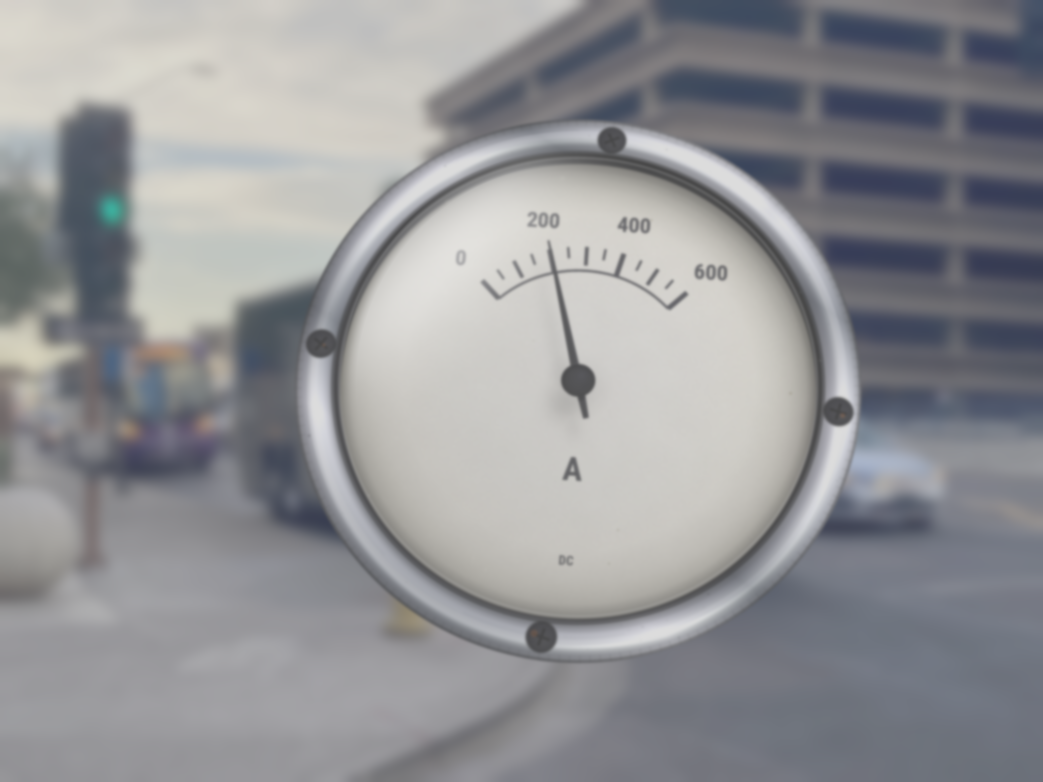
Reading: 200,A
